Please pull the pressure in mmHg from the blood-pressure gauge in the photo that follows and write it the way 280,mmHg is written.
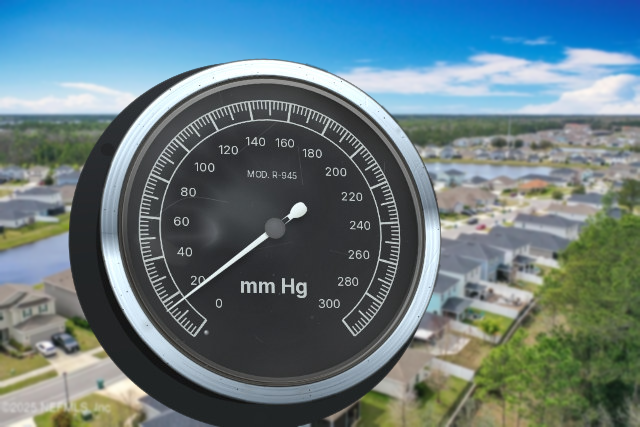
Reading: 16,mmHg
